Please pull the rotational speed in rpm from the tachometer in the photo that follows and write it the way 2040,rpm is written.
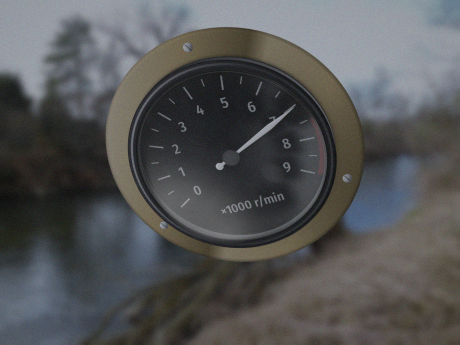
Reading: 7000,rpm
